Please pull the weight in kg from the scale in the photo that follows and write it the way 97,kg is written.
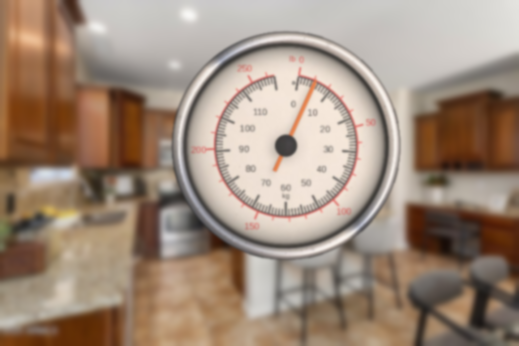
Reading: 5,kg
